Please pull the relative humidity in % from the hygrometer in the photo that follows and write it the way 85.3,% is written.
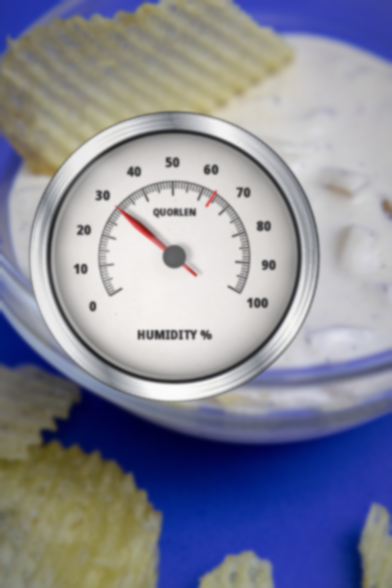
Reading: 30,%
